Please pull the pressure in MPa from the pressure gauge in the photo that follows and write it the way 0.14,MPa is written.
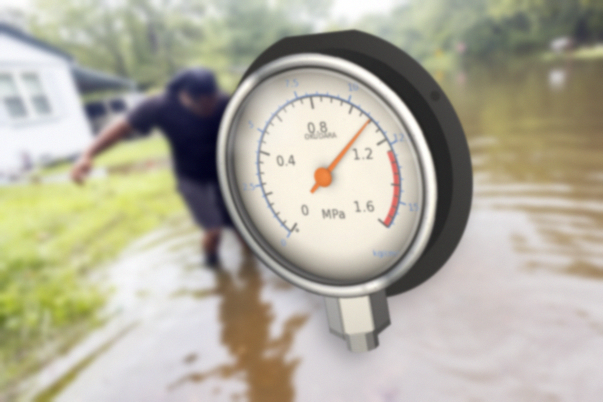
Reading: 1.1,MPa
